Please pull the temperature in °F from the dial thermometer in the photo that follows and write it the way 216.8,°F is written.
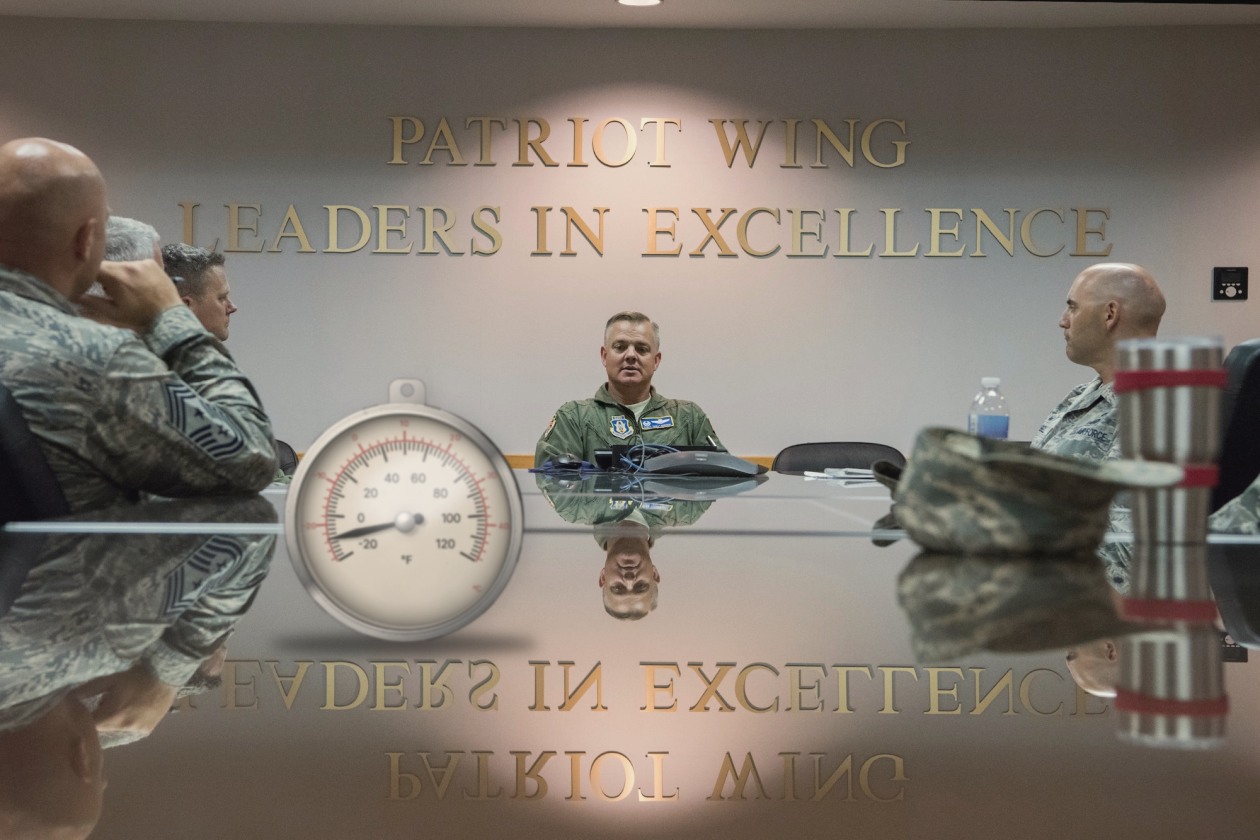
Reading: -10,°F
